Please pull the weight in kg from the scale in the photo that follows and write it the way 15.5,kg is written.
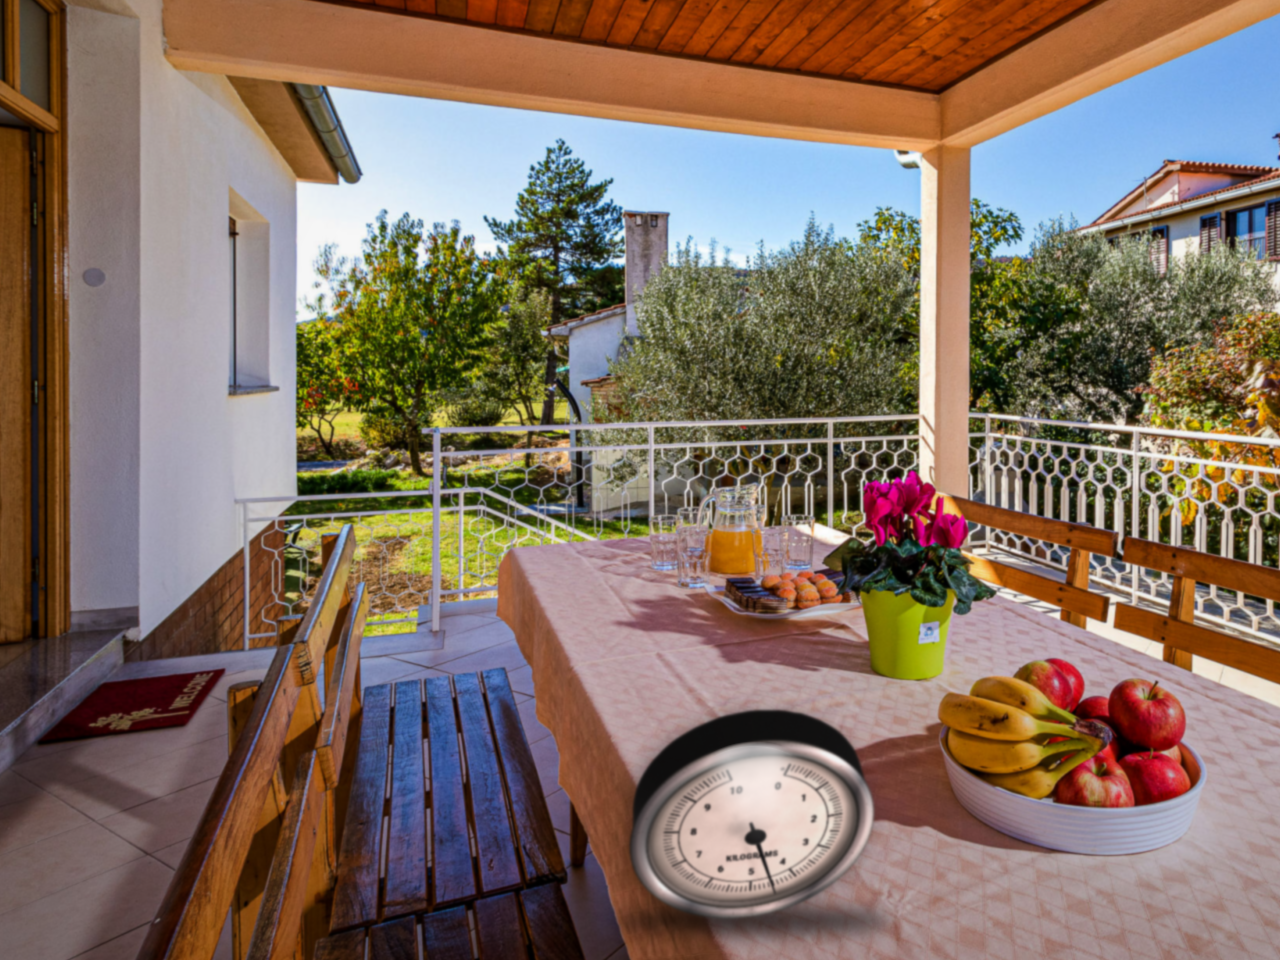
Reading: 4.5,kg
